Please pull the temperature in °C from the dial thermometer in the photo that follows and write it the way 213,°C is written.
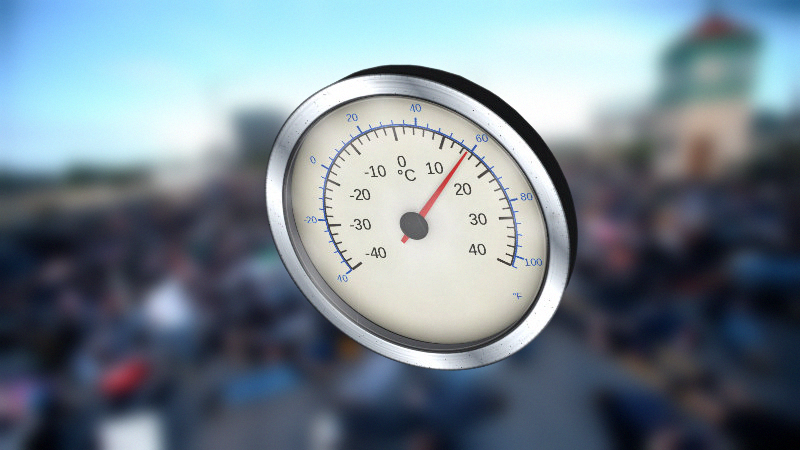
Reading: 15,°C
